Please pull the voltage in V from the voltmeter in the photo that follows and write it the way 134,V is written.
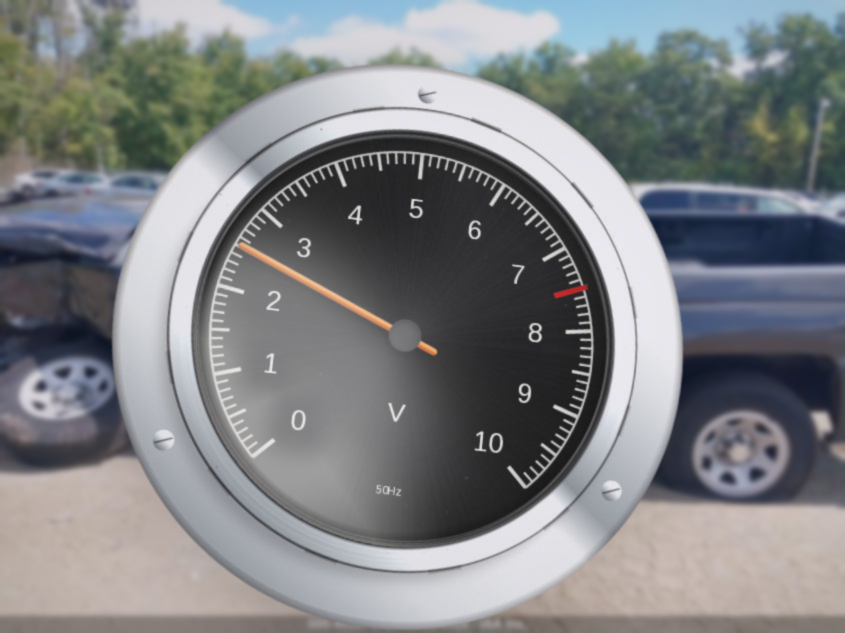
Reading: 2.5,V
